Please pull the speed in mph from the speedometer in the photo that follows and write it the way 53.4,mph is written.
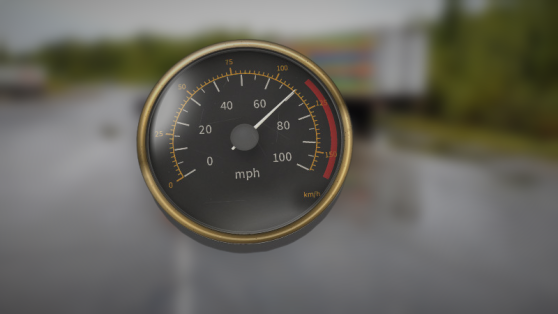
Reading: 70,mph
